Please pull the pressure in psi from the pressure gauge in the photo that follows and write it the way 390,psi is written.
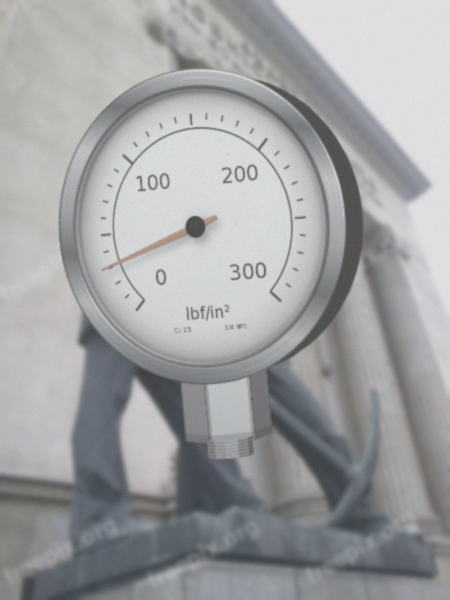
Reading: 30,psi
